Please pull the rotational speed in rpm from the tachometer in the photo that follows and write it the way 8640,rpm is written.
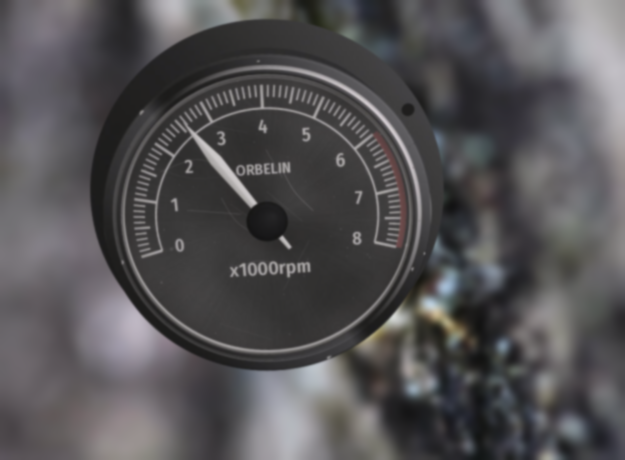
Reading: 2600,rpm
